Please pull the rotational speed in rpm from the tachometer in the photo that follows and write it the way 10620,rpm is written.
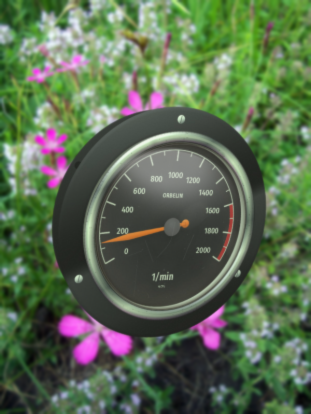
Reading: 150,rpm
